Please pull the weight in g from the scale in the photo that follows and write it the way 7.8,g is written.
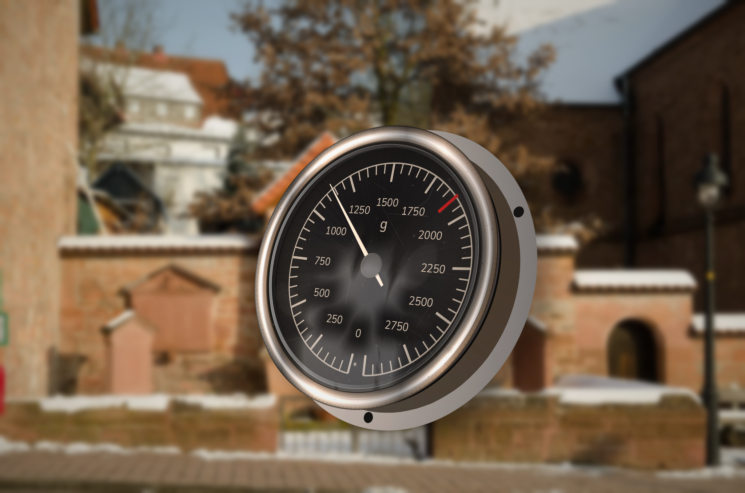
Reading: 1150,g
